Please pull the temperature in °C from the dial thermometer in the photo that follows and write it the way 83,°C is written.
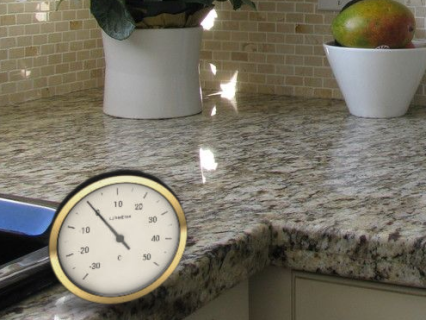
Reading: 0,°C
